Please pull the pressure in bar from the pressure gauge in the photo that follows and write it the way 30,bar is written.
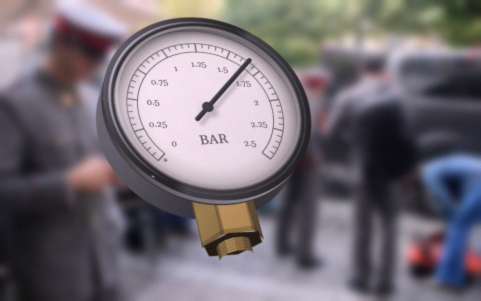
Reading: 1.65,bar
